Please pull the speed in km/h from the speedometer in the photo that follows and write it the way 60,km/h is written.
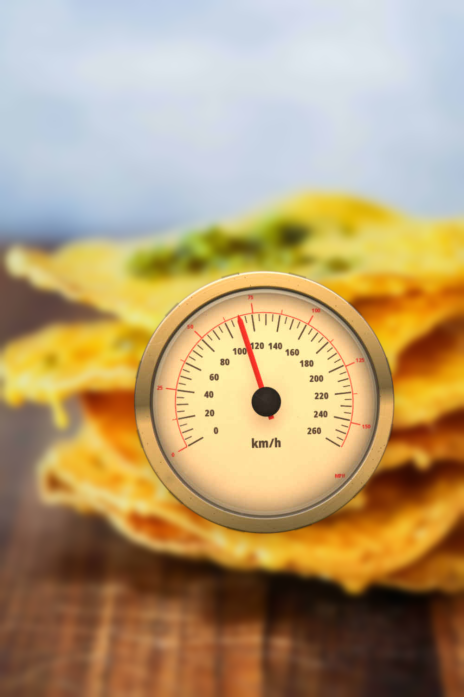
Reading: 110,km/h
